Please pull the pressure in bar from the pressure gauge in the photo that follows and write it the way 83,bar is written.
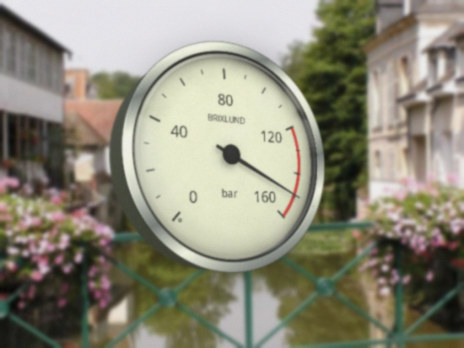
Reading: 150,bar
